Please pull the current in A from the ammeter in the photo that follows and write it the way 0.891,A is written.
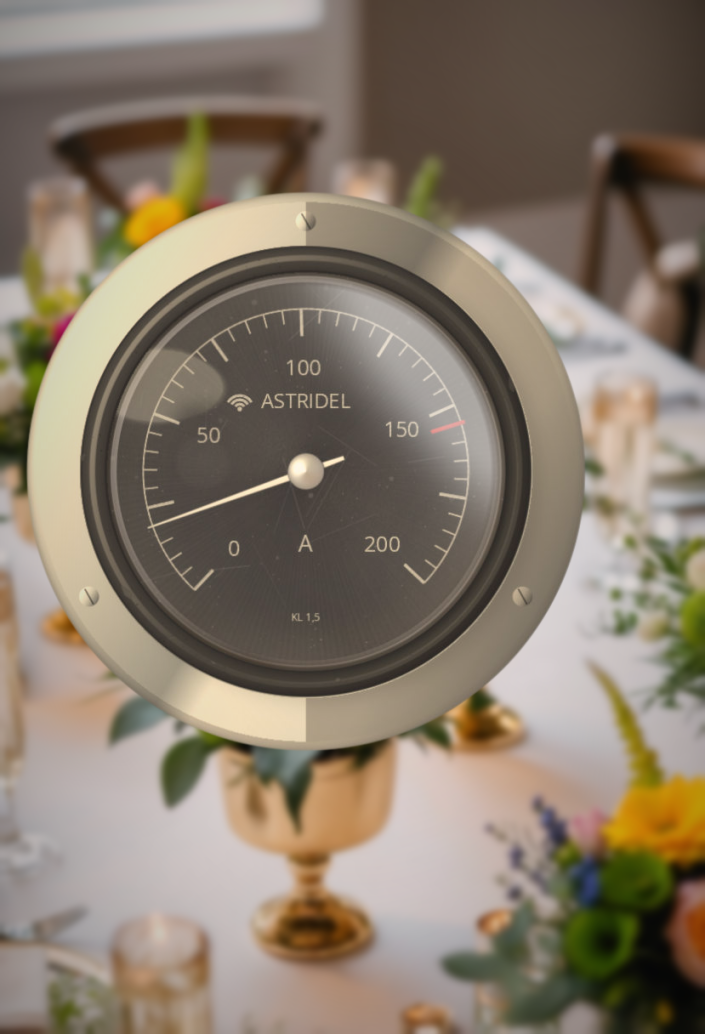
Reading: 20,A
